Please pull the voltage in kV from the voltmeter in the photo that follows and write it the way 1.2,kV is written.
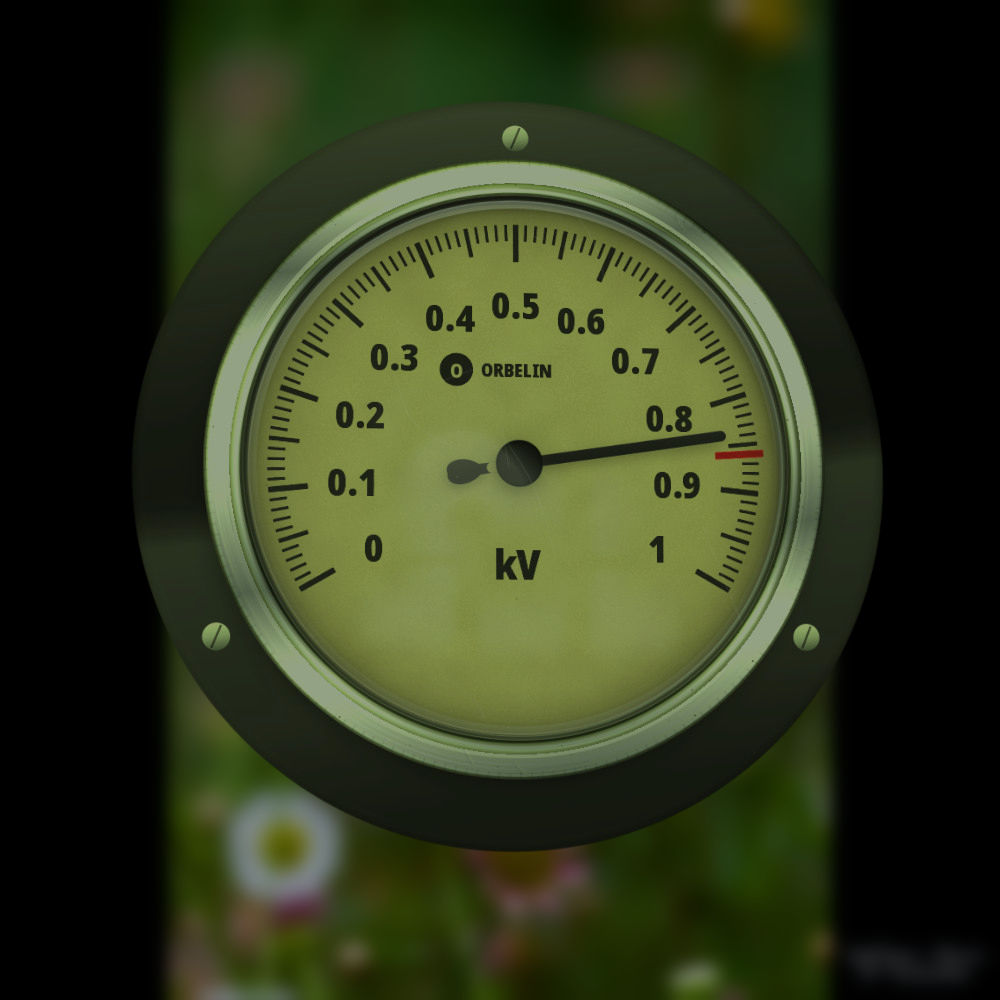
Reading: 0.84,kV
